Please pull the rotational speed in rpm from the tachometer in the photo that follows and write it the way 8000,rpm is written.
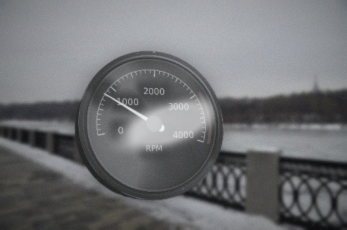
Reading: 800,rpm
